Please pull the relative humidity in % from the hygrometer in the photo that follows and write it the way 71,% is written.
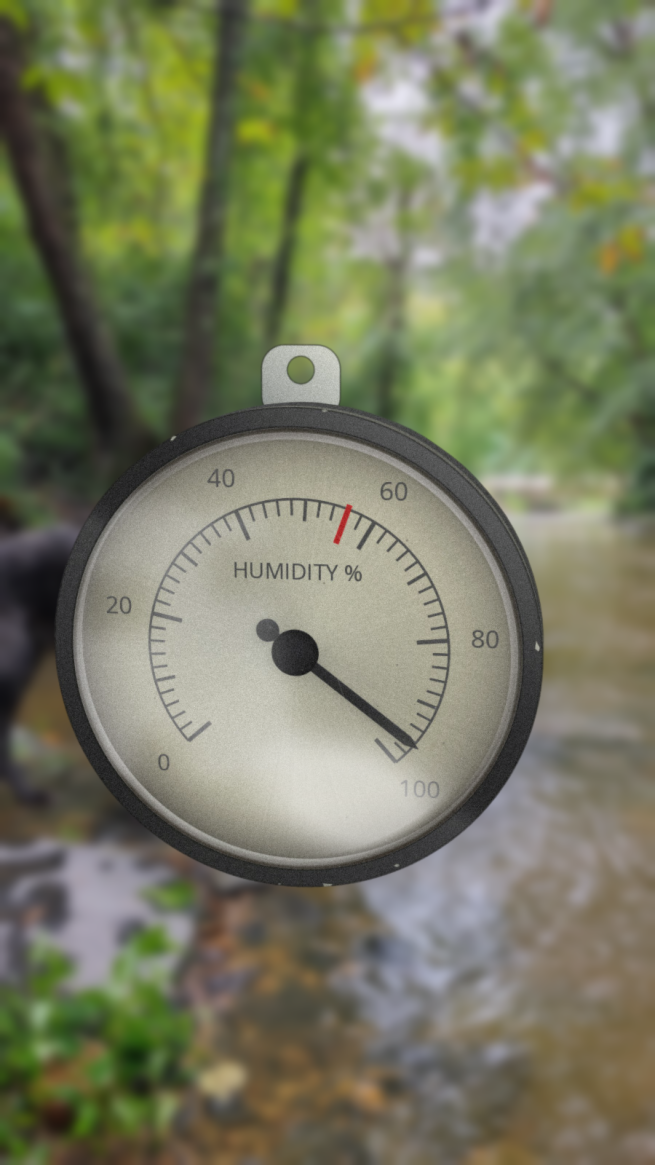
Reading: 96,%
